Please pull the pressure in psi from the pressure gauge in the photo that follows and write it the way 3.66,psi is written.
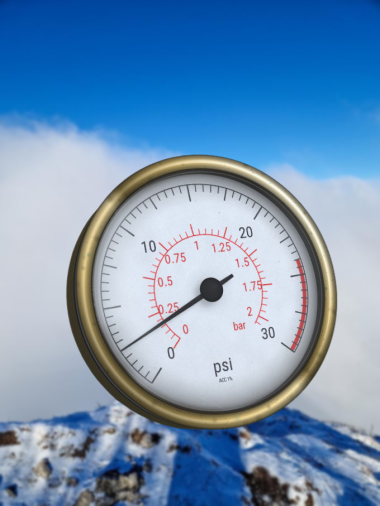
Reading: 2.5,psi
